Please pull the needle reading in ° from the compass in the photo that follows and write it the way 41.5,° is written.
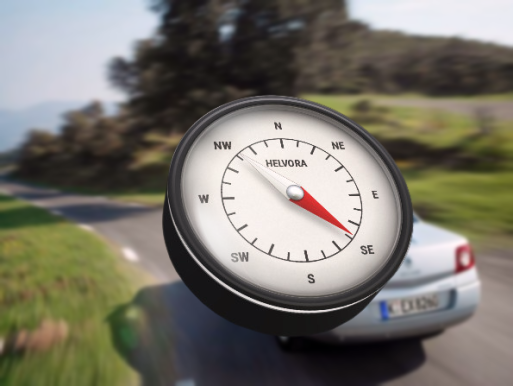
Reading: 135,°
